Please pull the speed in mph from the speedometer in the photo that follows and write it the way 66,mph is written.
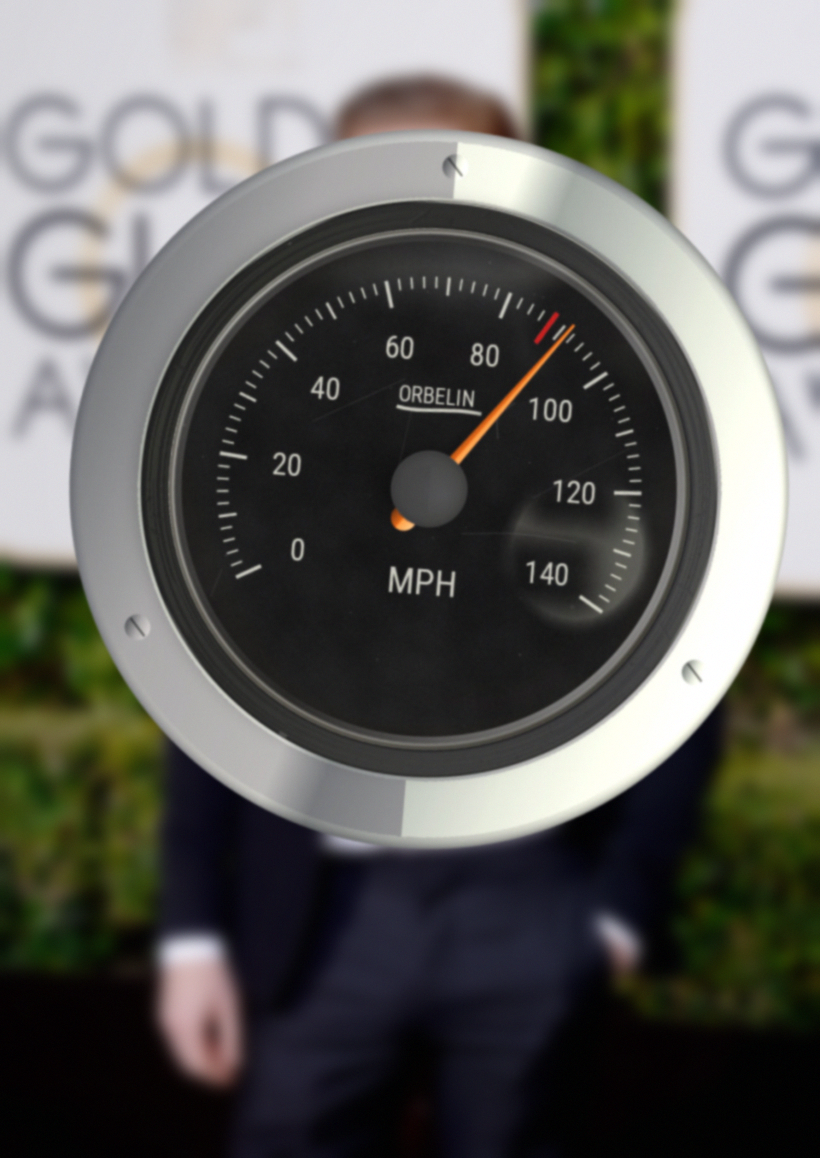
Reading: 91,mph
